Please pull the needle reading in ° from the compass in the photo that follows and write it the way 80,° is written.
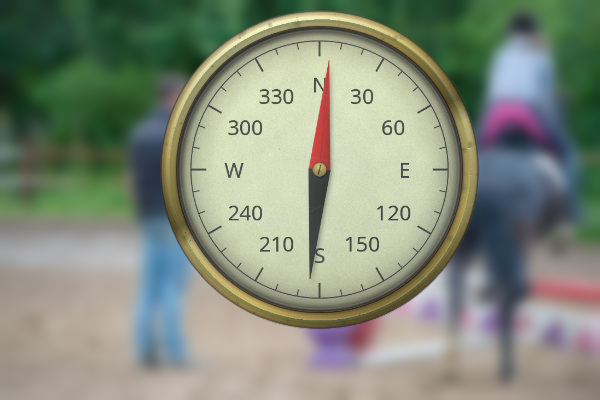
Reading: 5,°
